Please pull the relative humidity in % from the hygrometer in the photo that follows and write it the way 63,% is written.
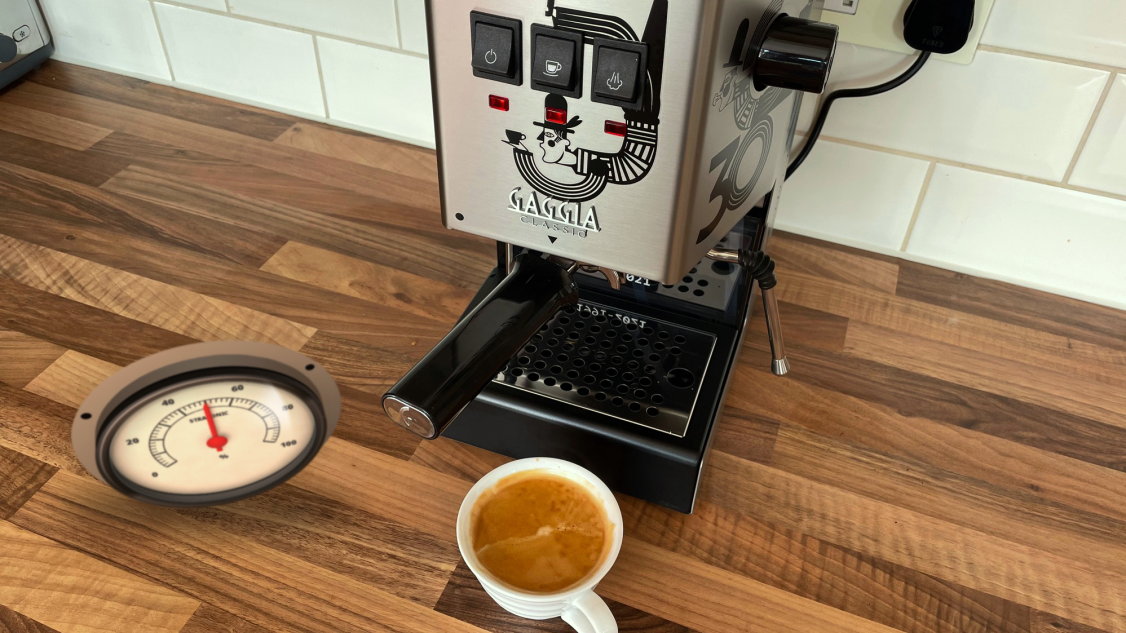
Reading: 50,%
